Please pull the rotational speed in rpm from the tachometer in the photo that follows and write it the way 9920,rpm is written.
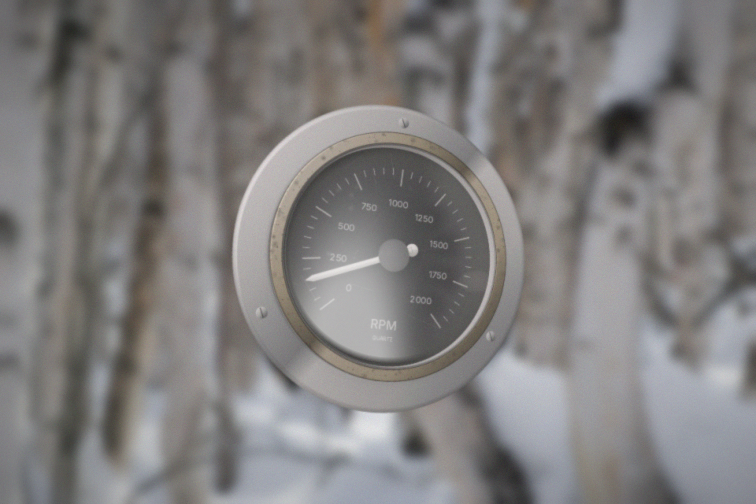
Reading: 150,rpm
